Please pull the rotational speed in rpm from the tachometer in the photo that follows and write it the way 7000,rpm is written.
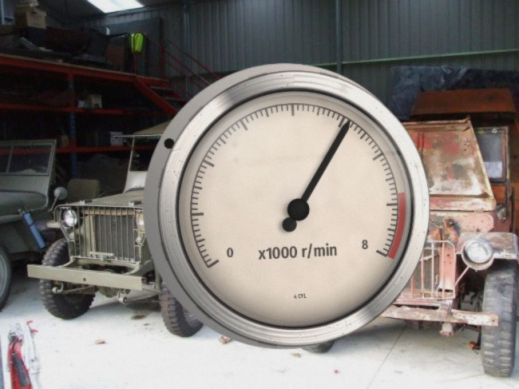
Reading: 5100,rpm
